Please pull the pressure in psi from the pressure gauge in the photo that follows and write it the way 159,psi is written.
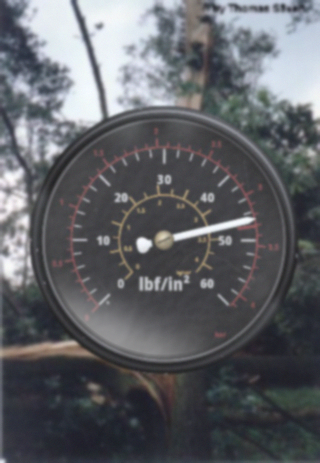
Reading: 47,psi
